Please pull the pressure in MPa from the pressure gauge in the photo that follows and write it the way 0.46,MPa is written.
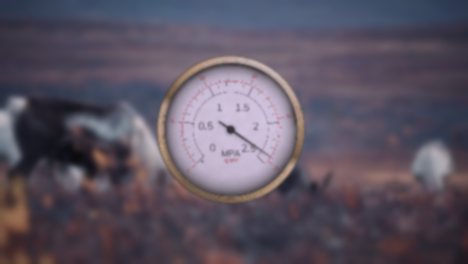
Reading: 2.4,MPa
